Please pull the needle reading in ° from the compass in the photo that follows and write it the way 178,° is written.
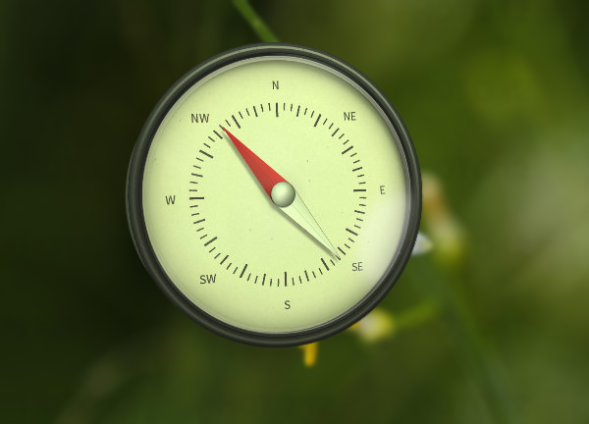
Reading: 320,°
